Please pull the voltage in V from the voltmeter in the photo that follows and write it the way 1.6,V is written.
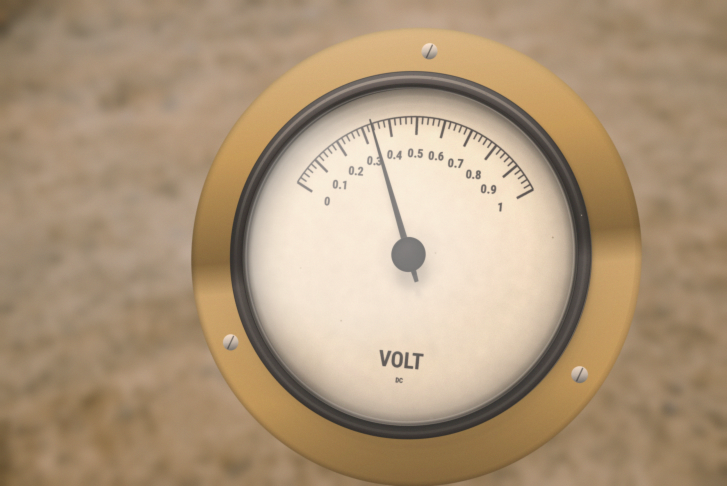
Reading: 0.34,V
